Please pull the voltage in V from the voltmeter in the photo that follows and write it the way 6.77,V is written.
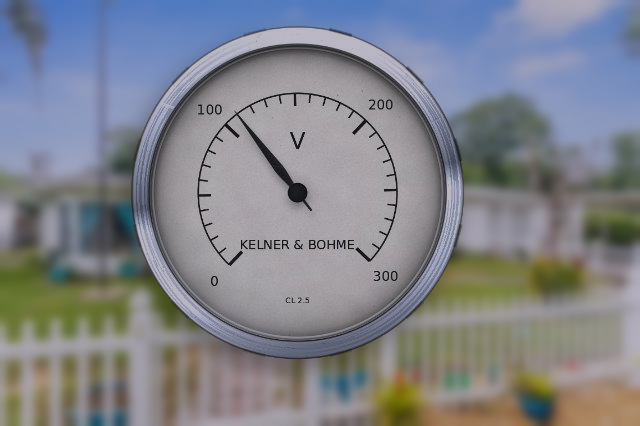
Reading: 110,V
